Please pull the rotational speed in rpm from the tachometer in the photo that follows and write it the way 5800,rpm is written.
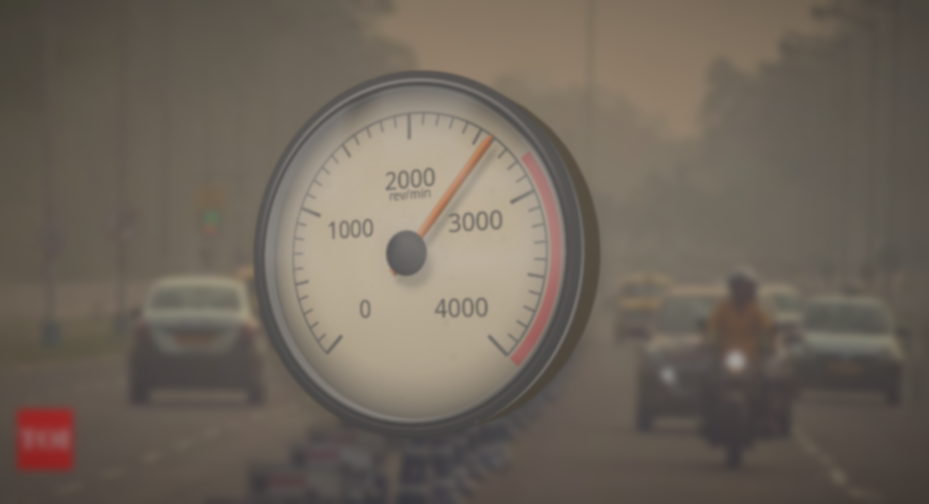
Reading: 2600,rpm
